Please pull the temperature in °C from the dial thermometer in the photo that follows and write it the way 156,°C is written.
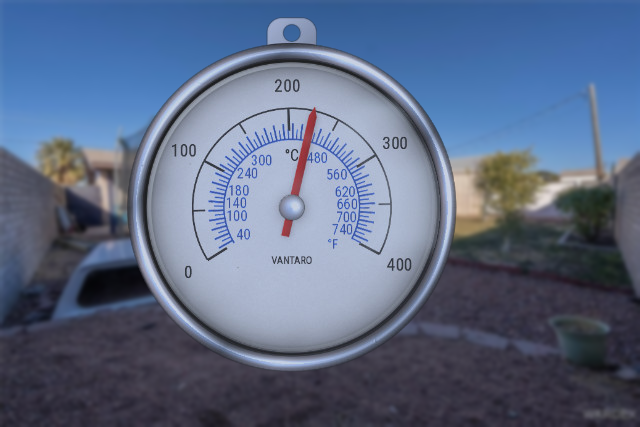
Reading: 225,°C
